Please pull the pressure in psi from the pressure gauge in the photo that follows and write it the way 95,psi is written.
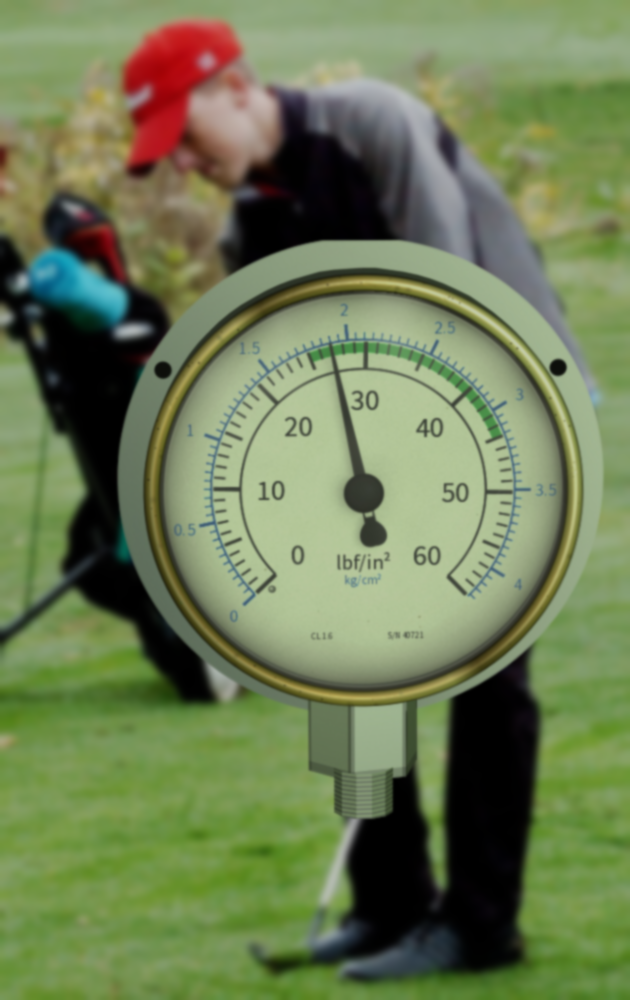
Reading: 27,psi
